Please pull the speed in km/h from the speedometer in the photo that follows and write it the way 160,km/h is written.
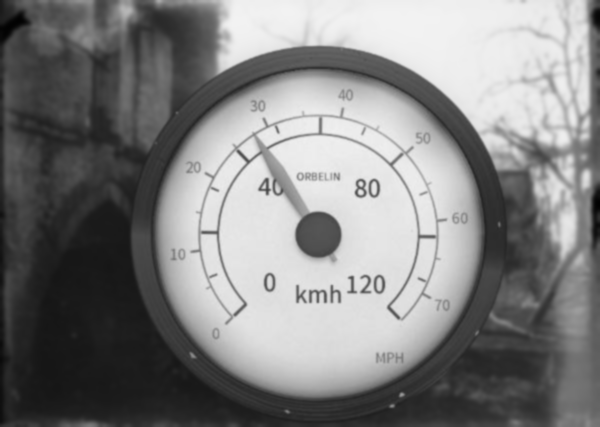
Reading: 45,km/h
